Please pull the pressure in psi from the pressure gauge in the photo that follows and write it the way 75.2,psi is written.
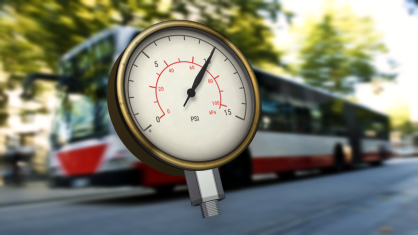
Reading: 10,psi
